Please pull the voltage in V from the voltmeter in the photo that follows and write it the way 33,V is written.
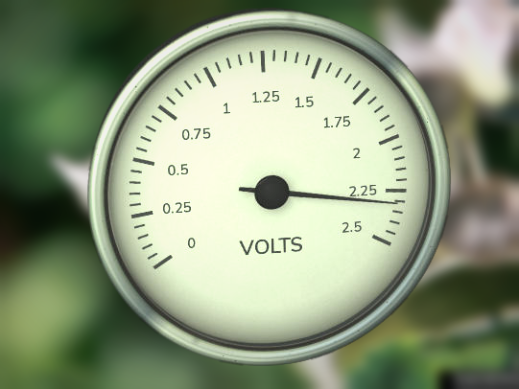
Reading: 2.3,V
